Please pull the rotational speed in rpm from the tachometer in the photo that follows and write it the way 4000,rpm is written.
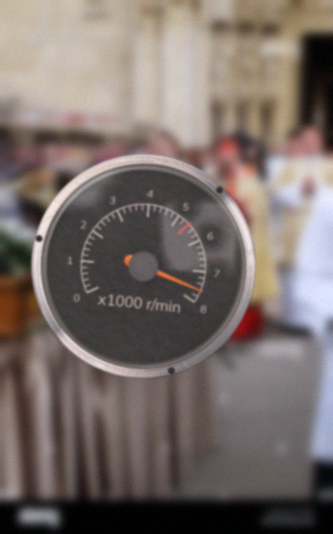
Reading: 7600,rpm
